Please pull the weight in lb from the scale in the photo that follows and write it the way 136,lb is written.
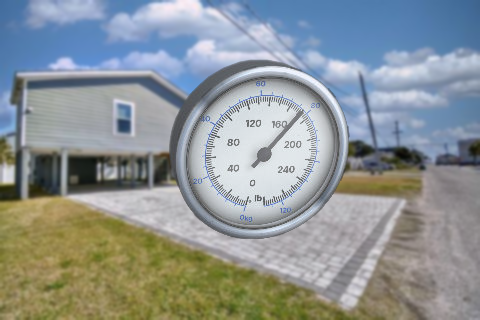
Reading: 170,lb
